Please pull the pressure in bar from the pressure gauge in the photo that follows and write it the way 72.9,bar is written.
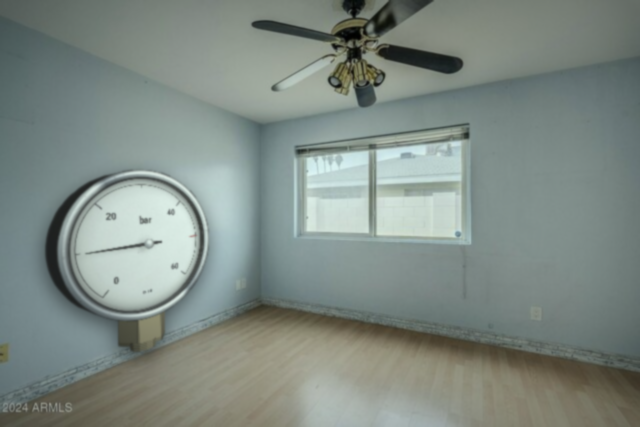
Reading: 10,bar
